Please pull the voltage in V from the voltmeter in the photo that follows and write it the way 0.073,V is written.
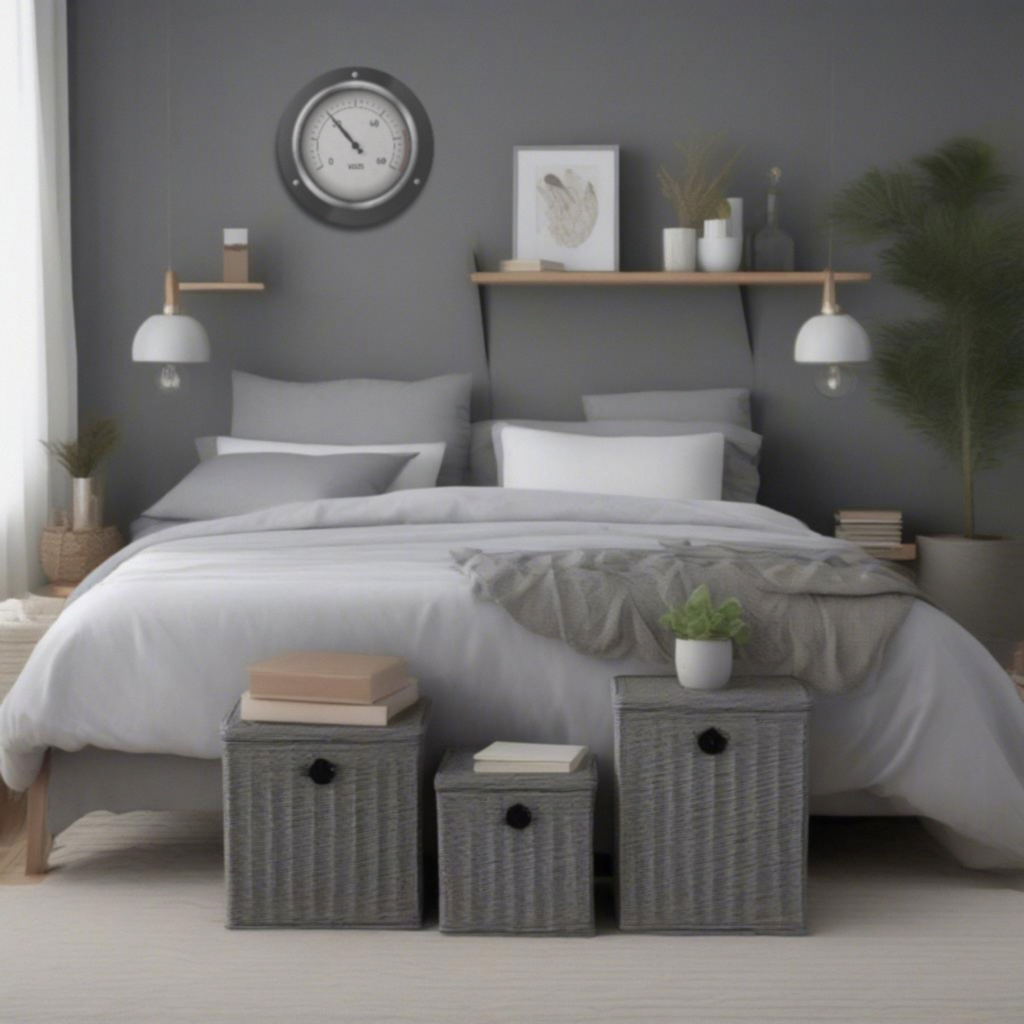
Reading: 20,V
